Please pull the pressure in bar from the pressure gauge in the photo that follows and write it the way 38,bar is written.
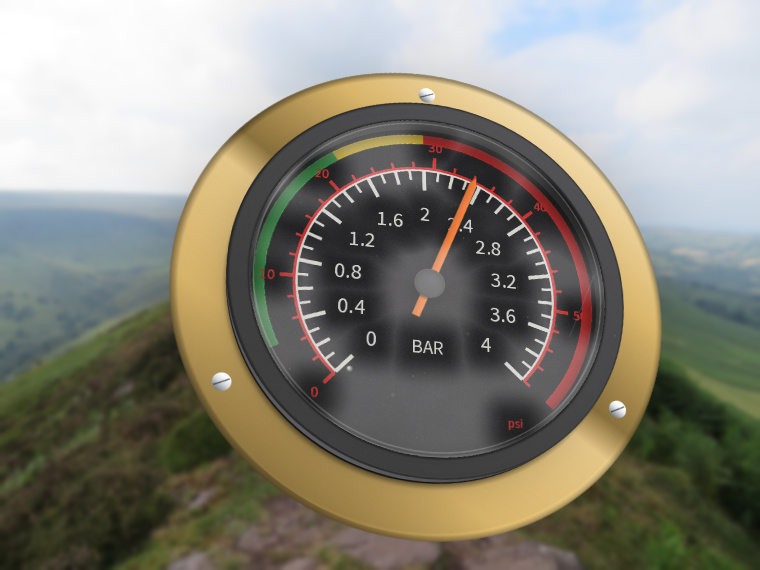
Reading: 2.35,bar
